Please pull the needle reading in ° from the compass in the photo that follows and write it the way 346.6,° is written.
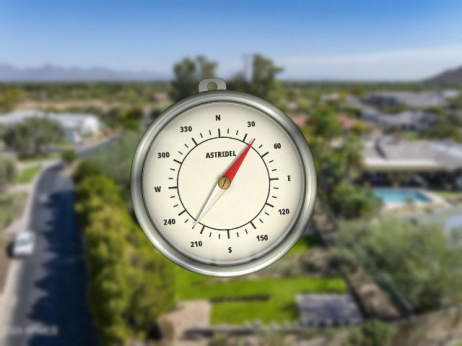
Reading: 40,°
